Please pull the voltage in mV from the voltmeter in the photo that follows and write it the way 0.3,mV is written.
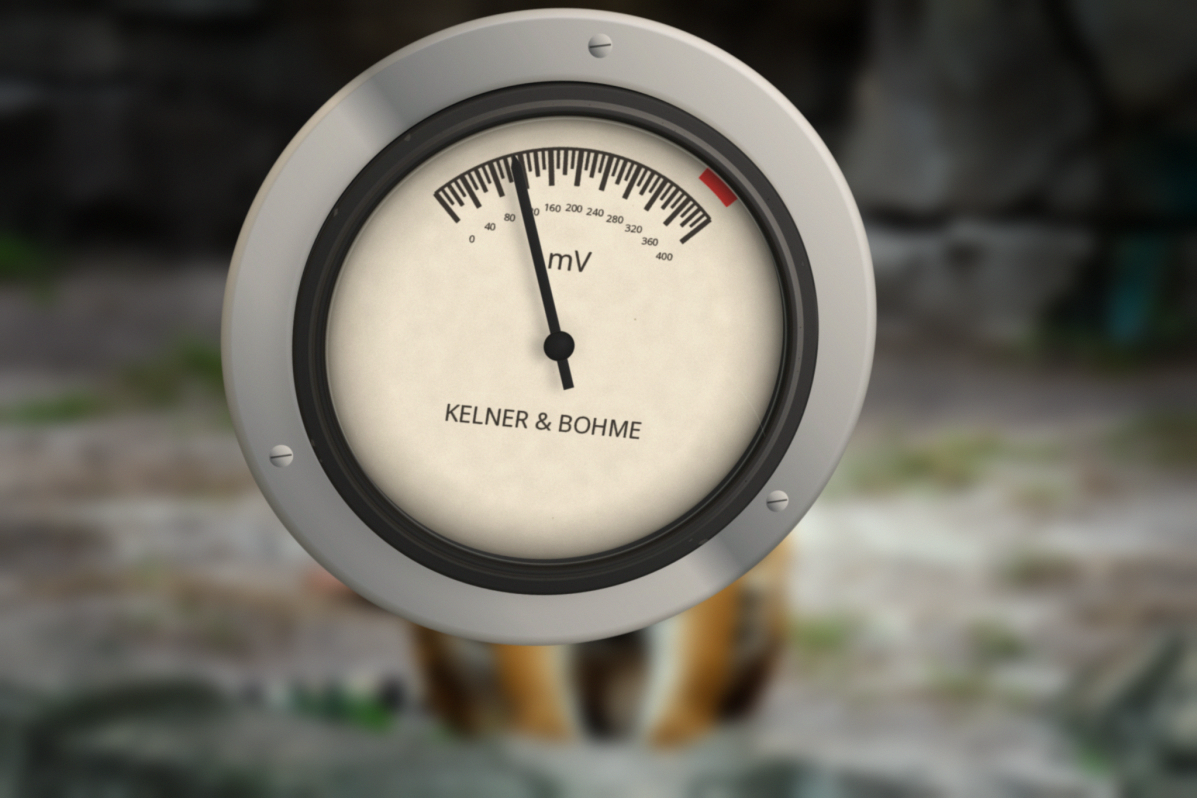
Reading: 110,mV
